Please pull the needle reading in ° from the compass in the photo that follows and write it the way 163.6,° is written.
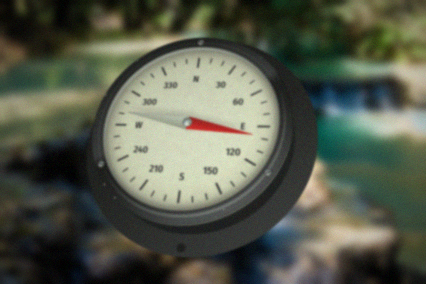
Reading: 100,°
